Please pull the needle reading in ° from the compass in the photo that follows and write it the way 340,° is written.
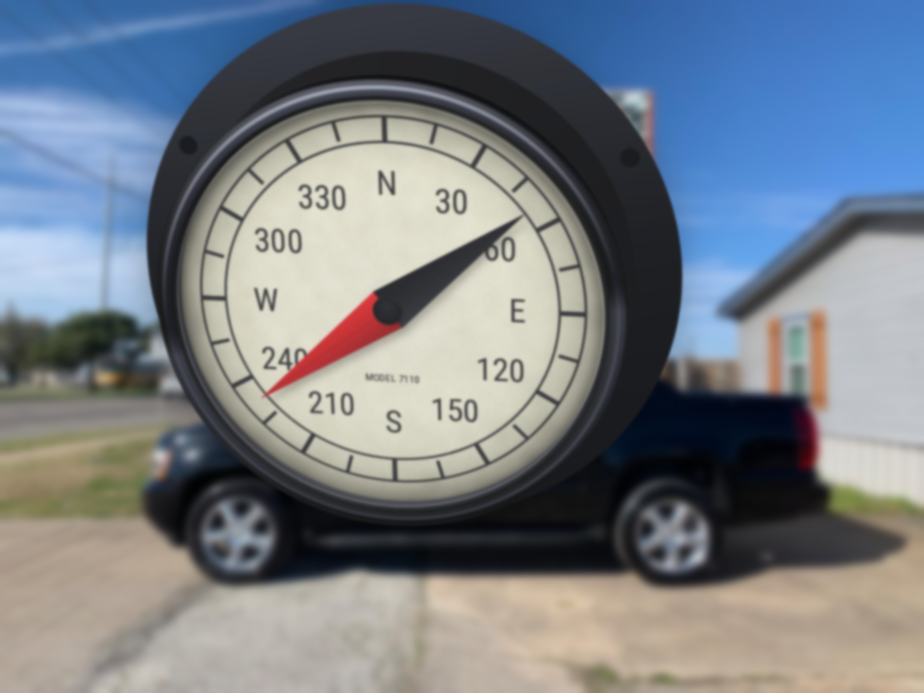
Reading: 232.5,°
